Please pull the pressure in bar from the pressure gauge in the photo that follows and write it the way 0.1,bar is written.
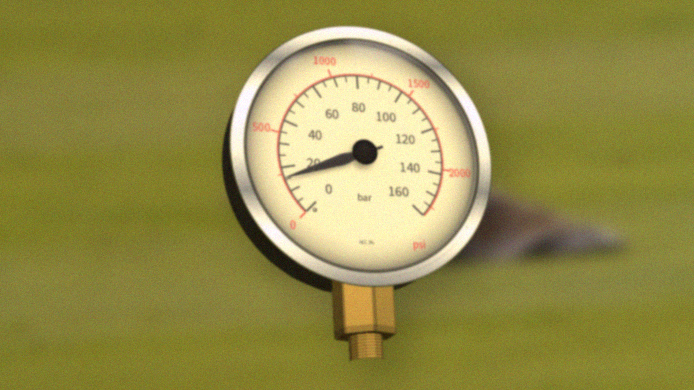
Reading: 15,bar
